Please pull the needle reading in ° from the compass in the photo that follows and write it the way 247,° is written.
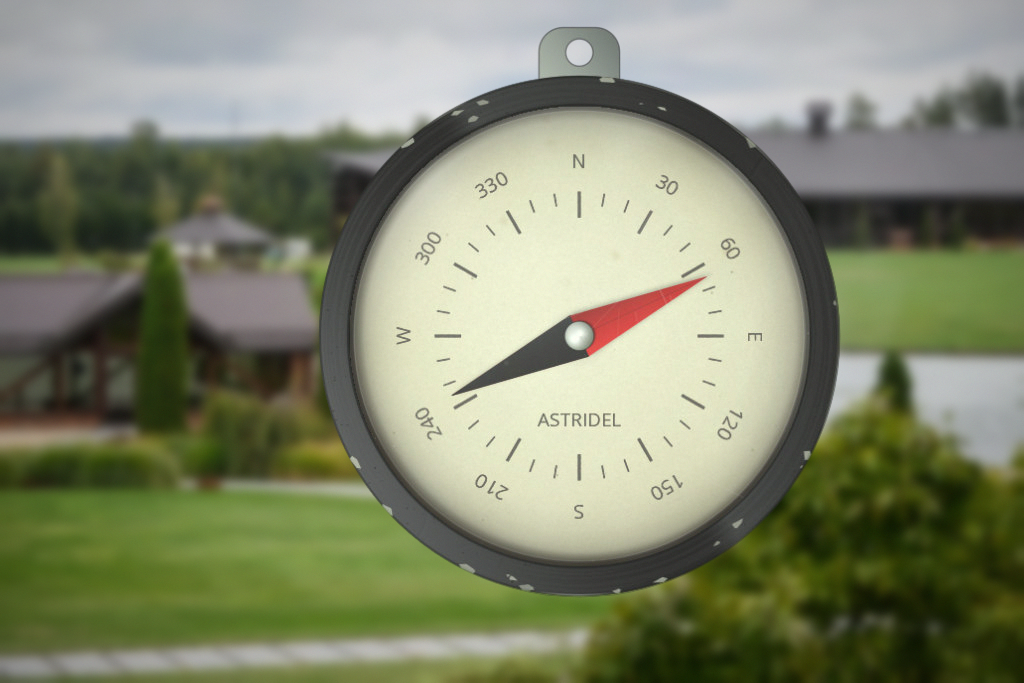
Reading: 65,°
